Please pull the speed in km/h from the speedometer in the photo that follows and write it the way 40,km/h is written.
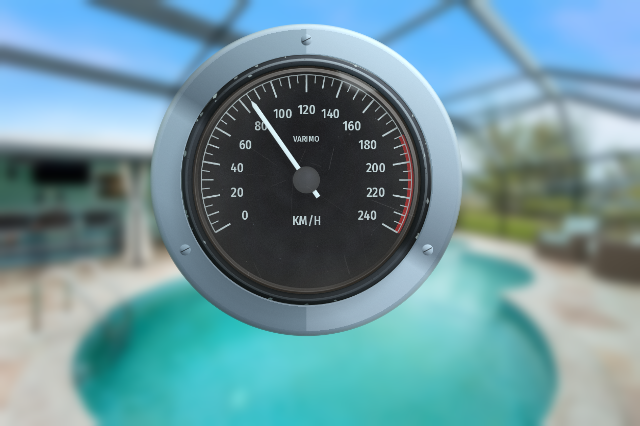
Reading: 85,km/h
